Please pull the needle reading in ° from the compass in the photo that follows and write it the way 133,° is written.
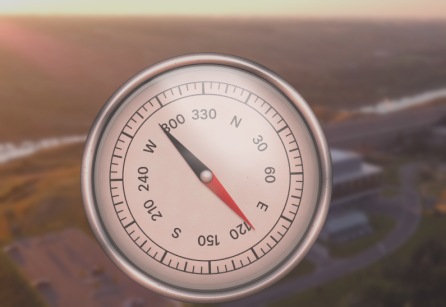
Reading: 110,°
